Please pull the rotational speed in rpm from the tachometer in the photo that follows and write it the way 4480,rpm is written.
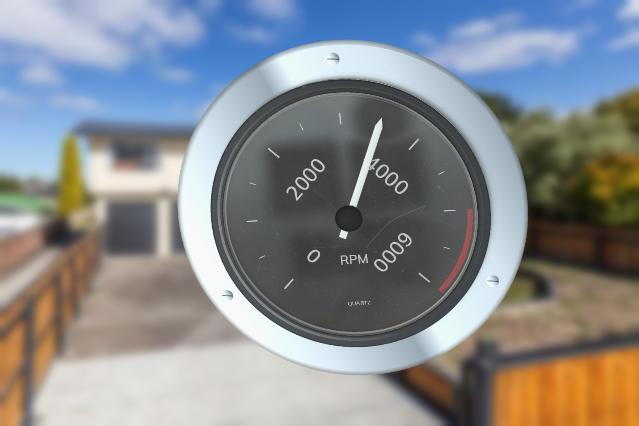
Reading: 3500,rpm
